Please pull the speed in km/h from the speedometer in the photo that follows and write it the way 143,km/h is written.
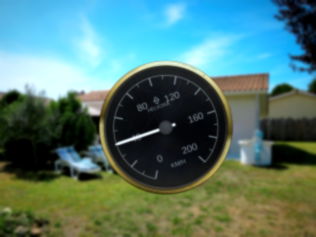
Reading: 40,km/h
